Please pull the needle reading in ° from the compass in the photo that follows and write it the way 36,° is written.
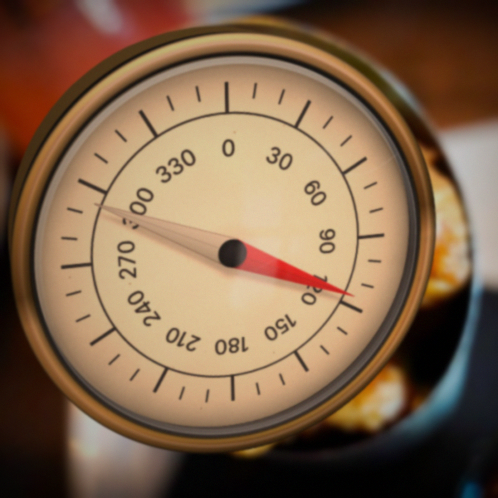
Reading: 115,°
